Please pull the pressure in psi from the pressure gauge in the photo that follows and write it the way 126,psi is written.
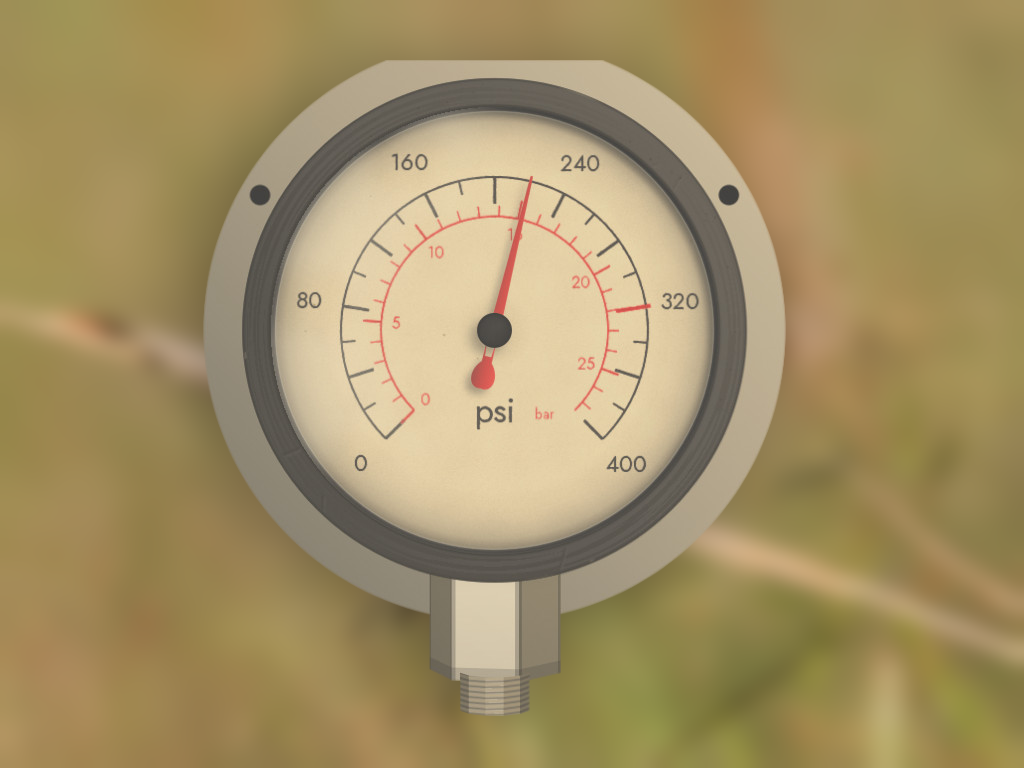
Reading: 220,psi
